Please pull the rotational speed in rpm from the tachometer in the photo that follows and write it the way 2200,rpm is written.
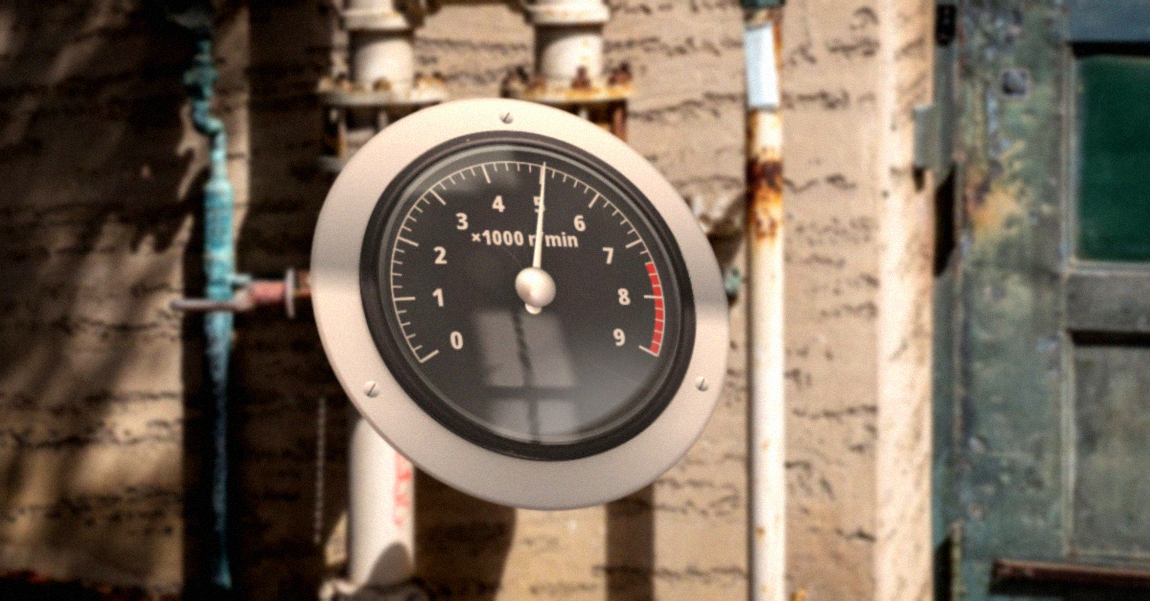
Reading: 5000,rpm
